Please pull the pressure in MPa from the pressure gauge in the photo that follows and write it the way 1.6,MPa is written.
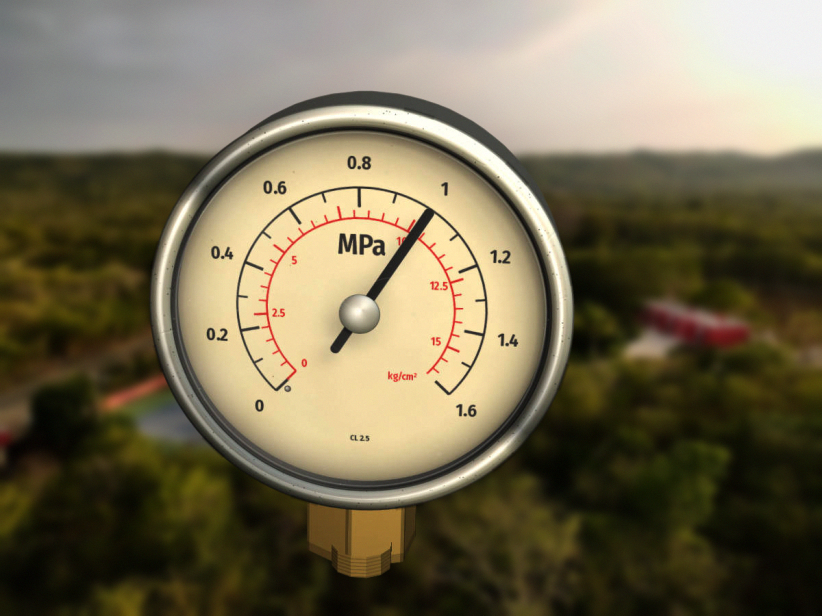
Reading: 1,MPa
